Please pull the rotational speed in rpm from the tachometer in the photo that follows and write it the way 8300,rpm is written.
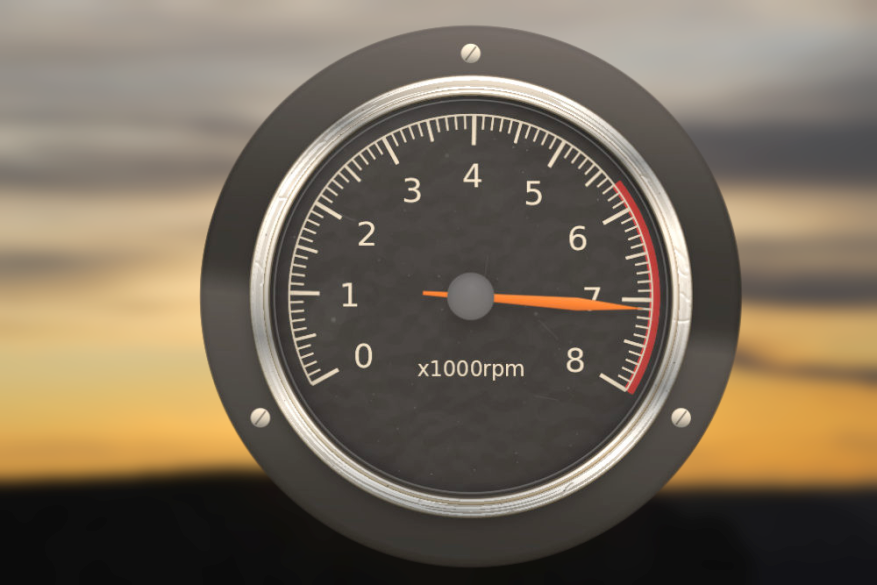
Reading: 7100,rpm
